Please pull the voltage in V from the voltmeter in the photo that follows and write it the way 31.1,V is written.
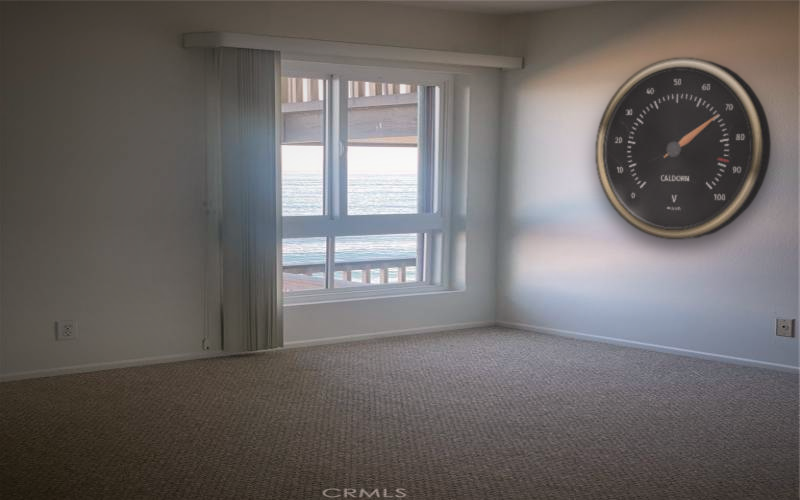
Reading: 70,V
